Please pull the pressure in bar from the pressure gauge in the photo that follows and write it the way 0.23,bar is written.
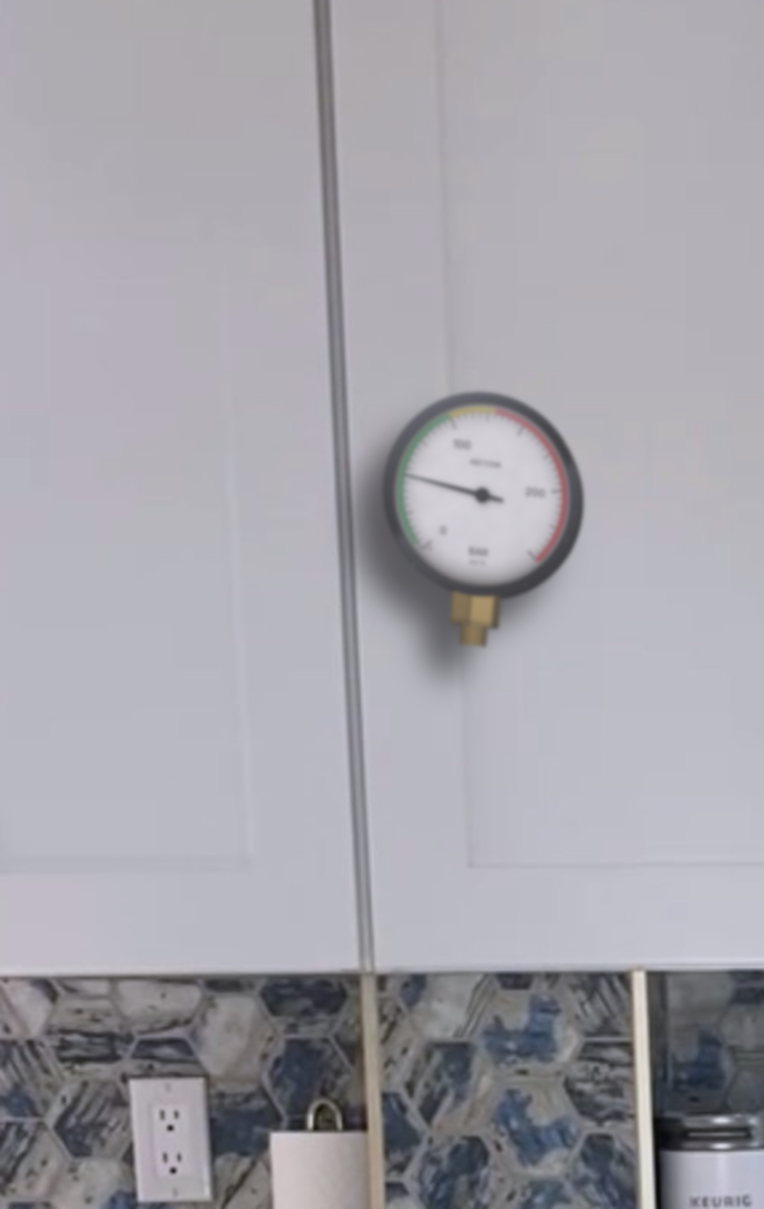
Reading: 50,bar
